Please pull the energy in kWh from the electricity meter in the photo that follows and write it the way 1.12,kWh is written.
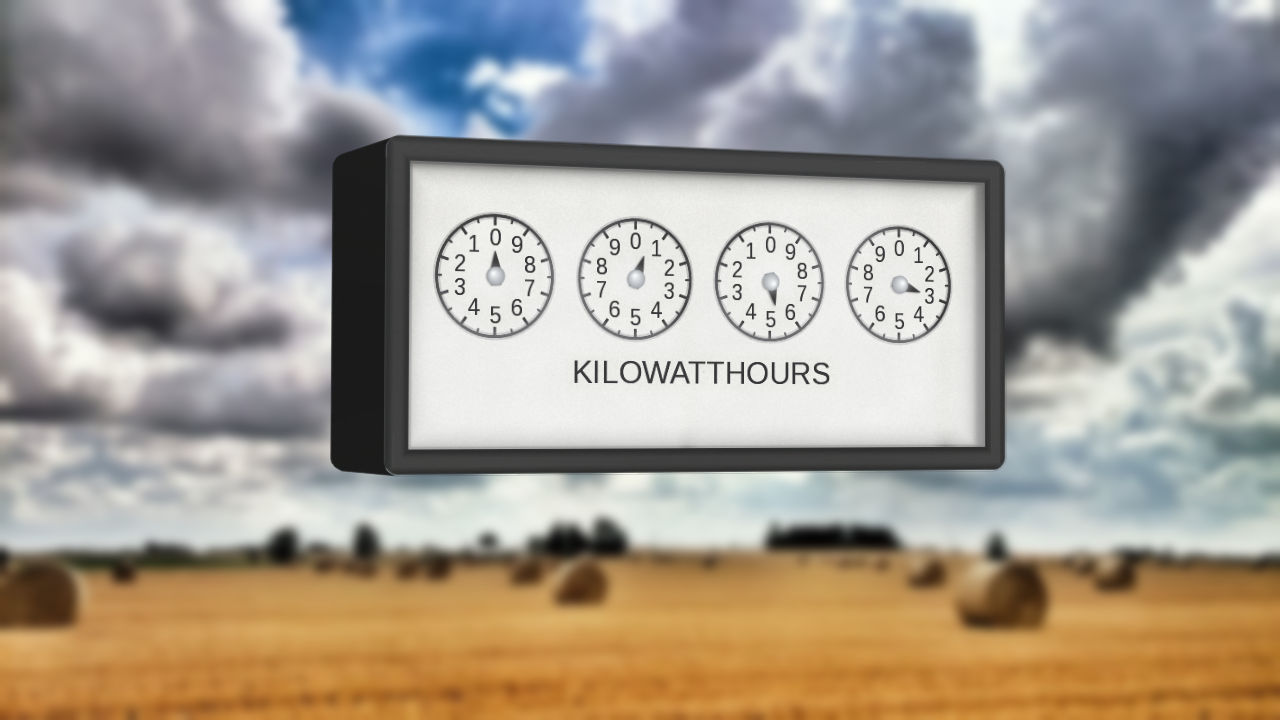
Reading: 53,kWh
